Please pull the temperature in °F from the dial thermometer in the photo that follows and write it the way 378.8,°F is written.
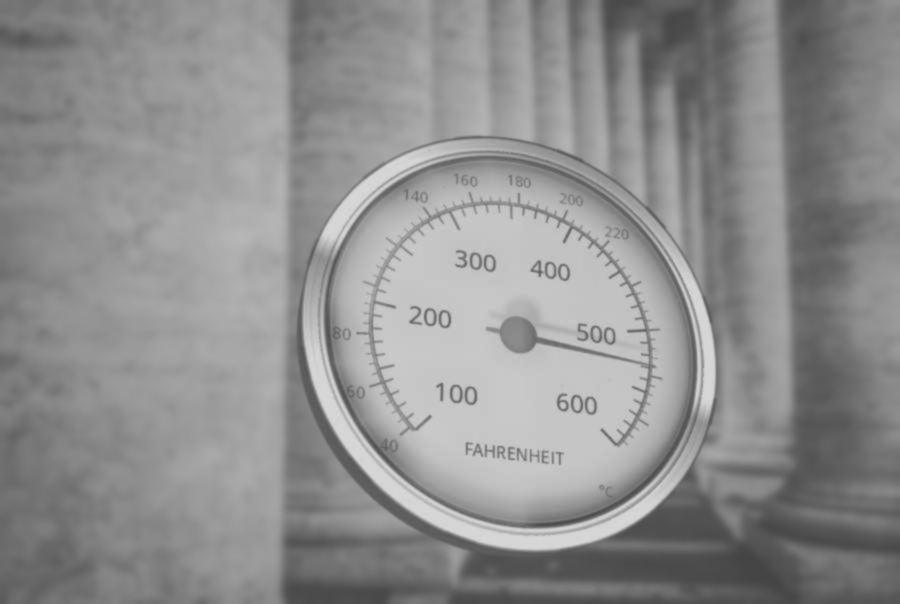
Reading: 530,°F
